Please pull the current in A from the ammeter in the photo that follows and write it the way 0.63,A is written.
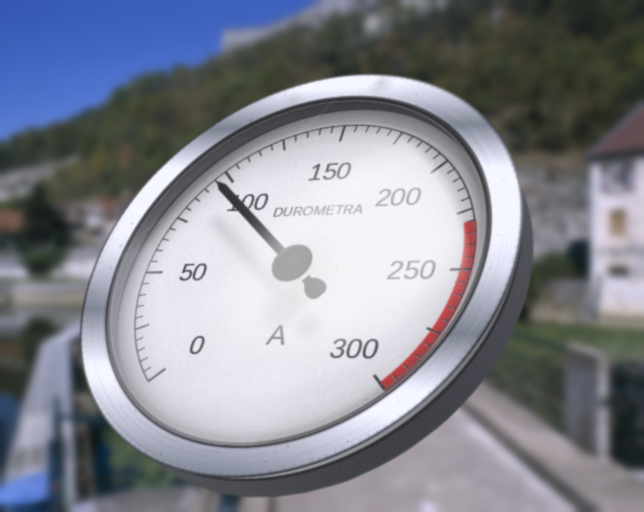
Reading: 95,A
